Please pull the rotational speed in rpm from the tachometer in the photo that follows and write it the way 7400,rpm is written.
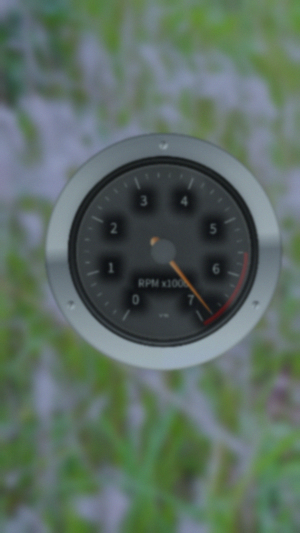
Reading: 6800,rpm
